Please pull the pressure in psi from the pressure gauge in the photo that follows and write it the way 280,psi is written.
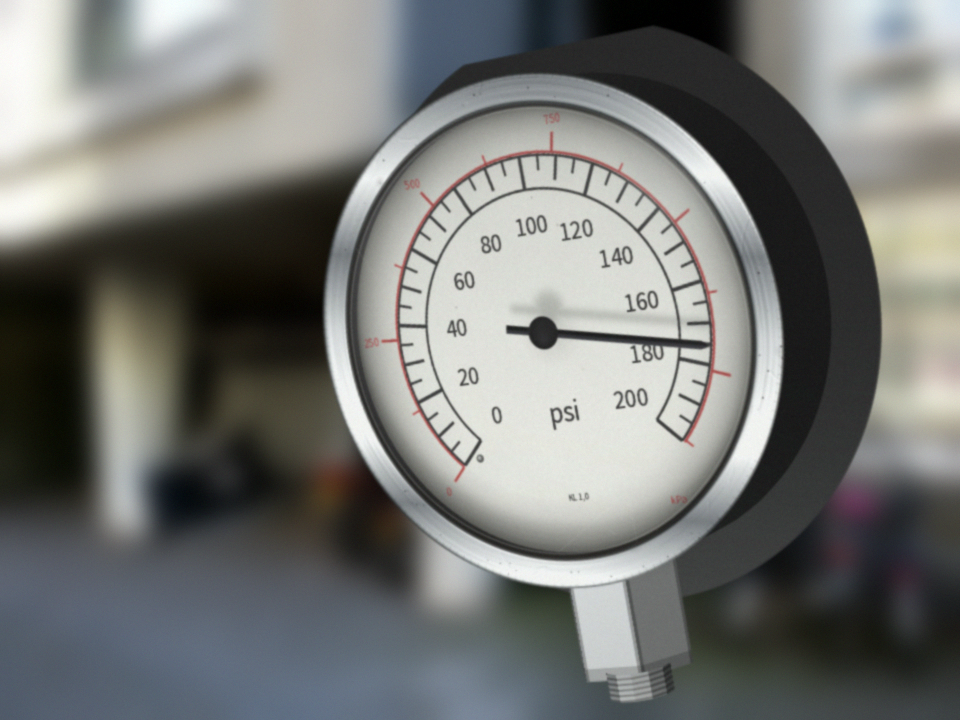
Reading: 175,psi
